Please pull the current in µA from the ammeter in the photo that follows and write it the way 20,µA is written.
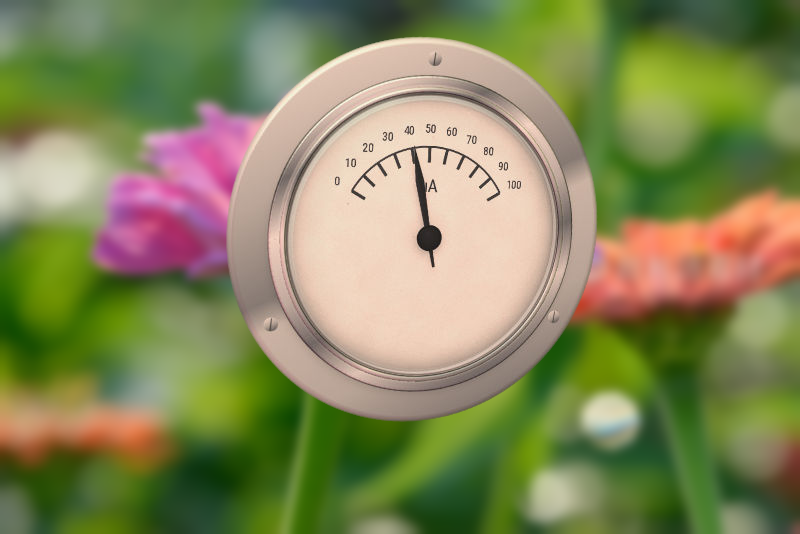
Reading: 40,µA
